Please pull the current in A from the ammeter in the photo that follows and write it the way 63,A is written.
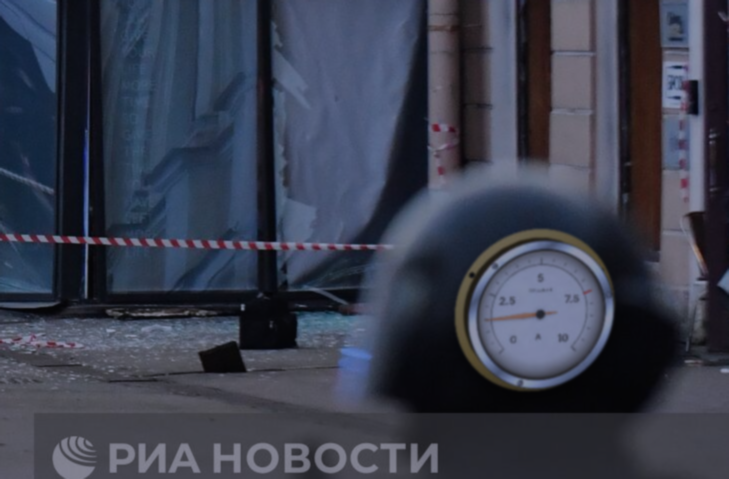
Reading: 1.5,A
